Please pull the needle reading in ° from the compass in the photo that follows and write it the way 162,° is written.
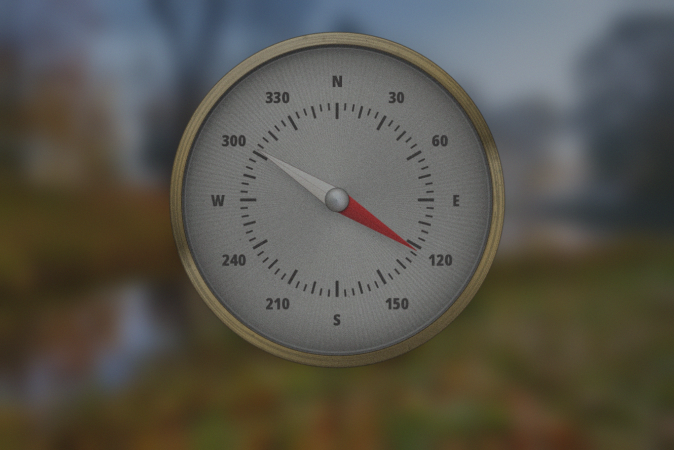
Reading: 122.5,°
